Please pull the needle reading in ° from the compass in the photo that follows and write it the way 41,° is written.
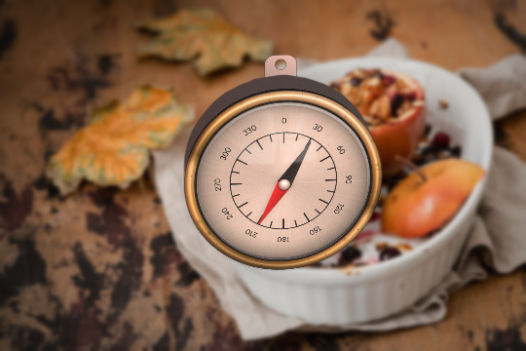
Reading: 210,°
